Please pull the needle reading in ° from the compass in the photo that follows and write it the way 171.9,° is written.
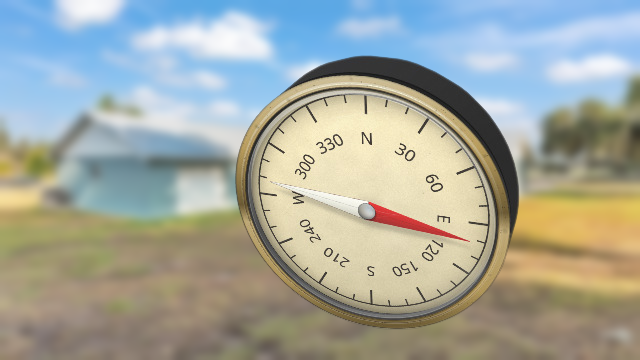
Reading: 100,°
